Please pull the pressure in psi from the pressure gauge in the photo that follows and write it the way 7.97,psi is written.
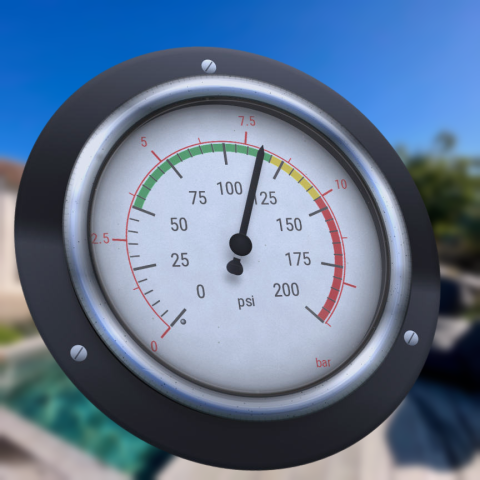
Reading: 115,psi
